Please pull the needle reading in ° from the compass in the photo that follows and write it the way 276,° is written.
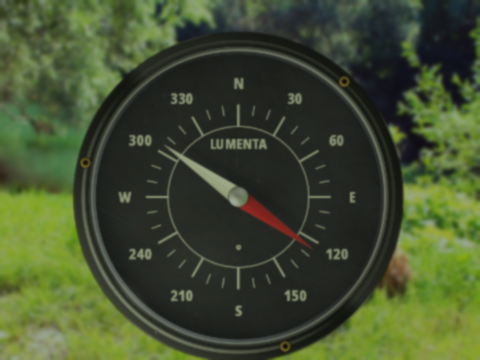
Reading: 125,°
